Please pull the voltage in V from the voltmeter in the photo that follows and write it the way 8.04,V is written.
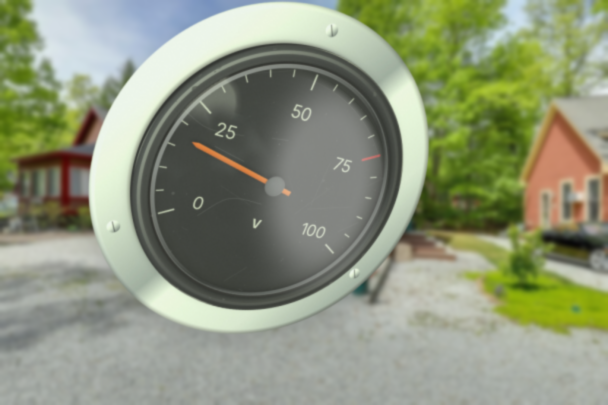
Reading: 17.5,V
